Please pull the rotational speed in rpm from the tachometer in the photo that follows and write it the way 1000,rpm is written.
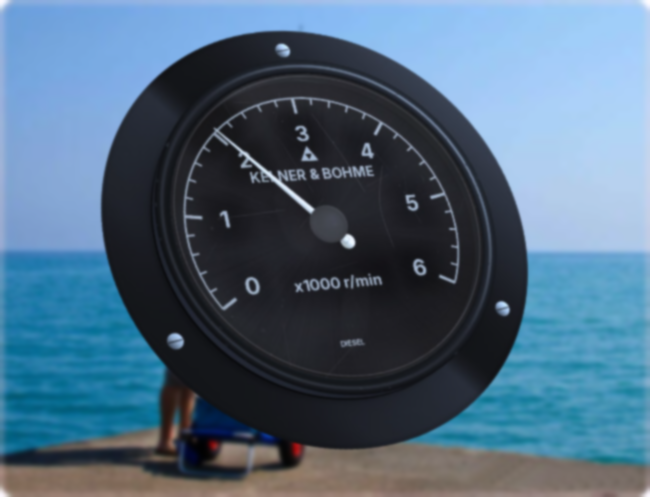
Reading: 2000,rpm
